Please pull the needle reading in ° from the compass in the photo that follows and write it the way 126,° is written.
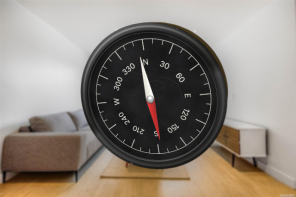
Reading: 175,°
